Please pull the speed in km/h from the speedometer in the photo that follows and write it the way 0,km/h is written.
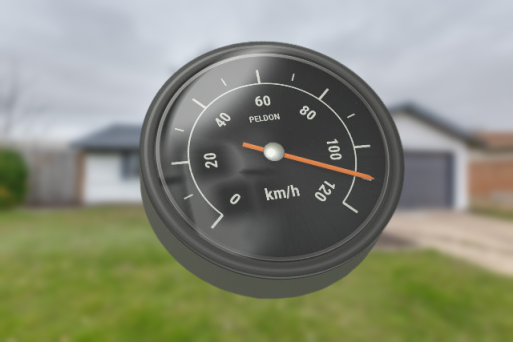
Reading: 110,km/h
